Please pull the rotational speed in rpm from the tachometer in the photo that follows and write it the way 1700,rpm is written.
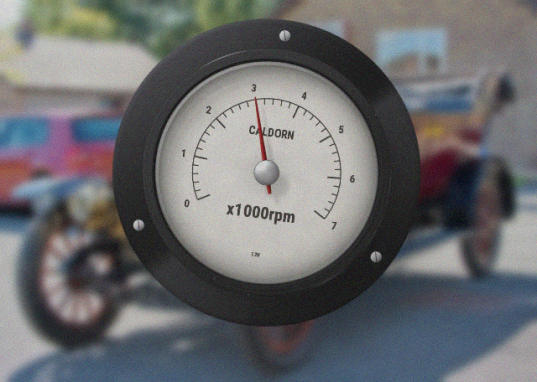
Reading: 3000,rpm
